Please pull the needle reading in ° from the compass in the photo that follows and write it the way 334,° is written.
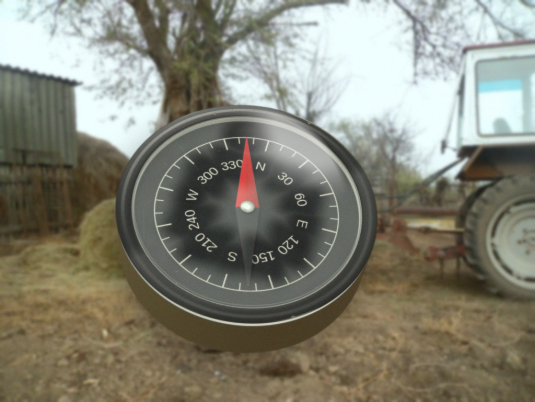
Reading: 345,°
